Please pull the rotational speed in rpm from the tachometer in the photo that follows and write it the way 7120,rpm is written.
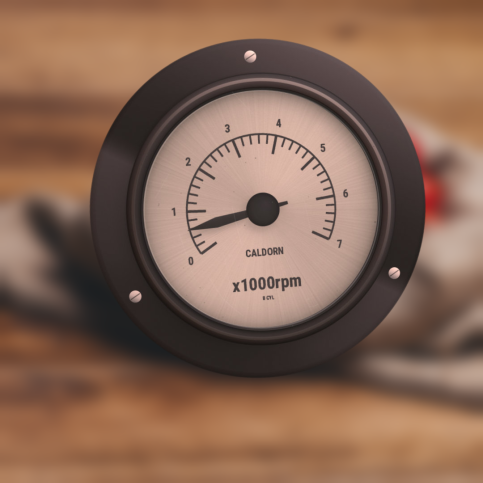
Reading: 600,rpm
